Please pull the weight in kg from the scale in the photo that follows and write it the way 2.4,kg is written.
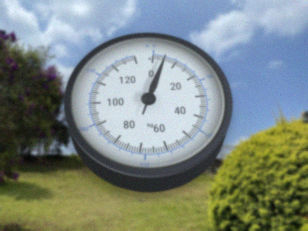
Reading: 5,kg
